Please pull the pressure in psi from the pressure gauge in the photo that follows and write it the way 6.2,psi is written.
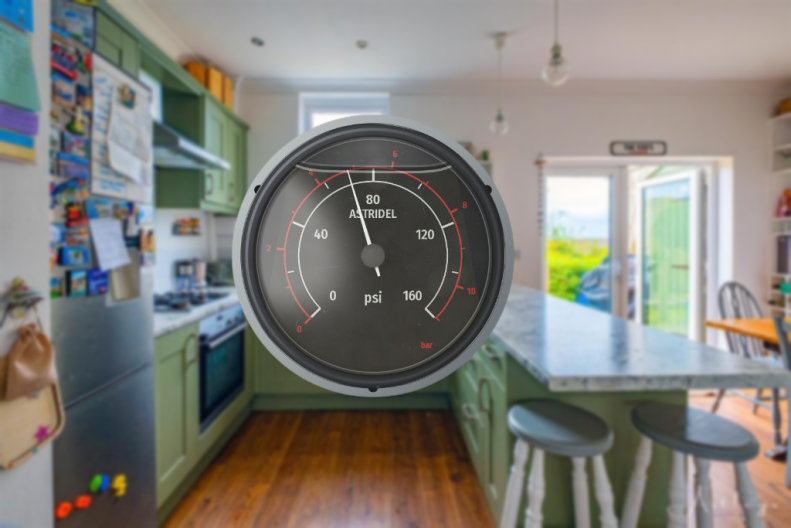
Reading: 70,psi
